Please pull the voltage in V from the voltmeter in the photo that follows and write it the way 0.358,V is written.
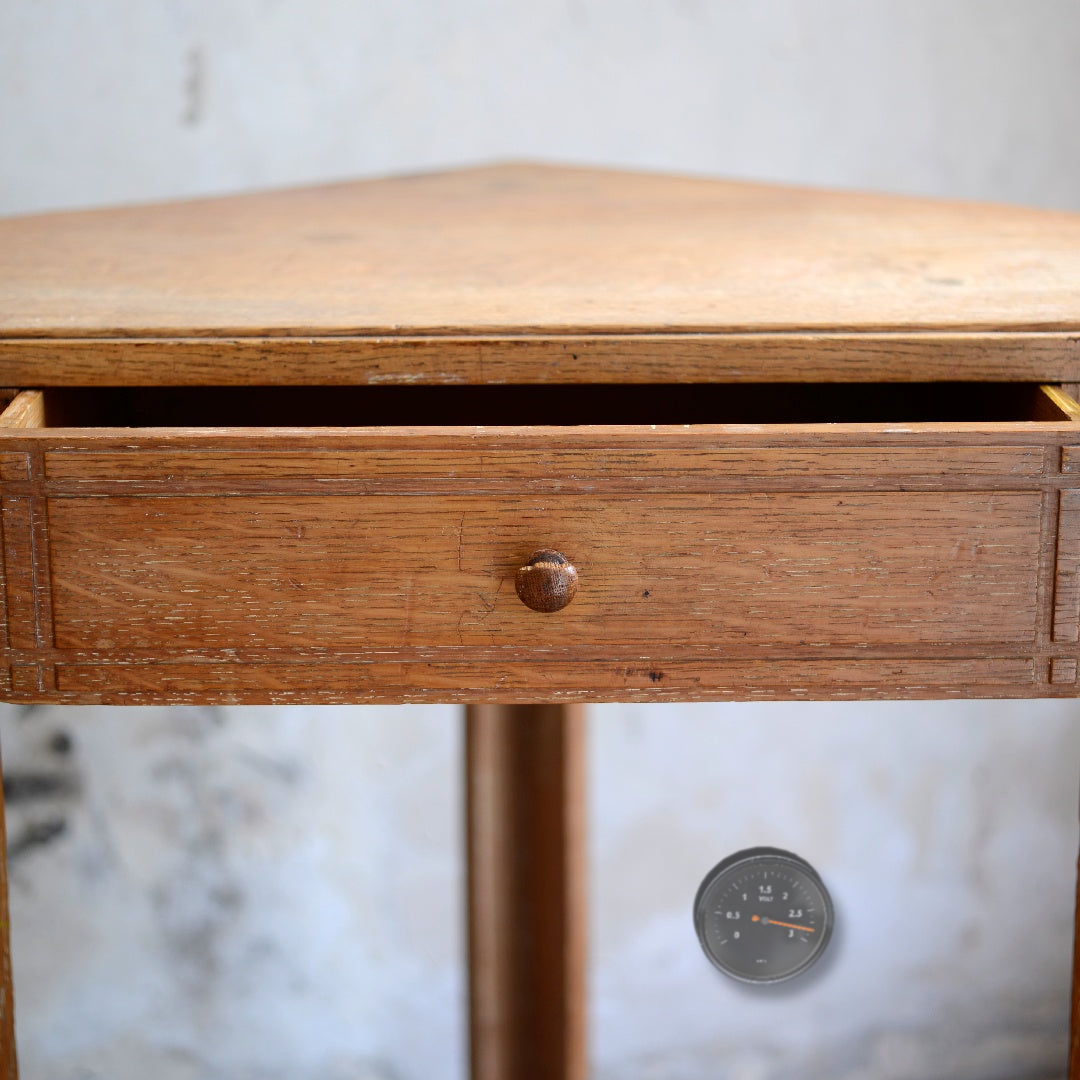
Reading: 2.8,V
